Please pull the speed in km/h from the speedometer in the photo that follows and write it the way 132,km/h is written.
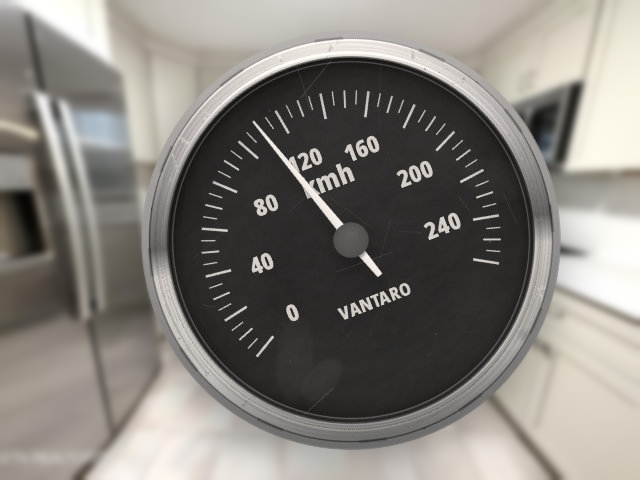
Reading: 110,km/h
